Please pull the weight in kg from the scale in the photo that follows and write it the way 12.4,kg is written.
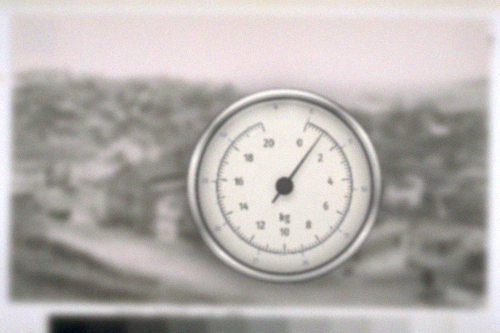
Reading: 1,kg
